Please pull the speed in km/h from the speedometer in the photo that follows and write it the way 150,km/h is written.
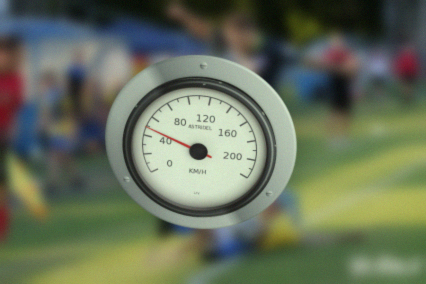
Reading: 50,km/h
